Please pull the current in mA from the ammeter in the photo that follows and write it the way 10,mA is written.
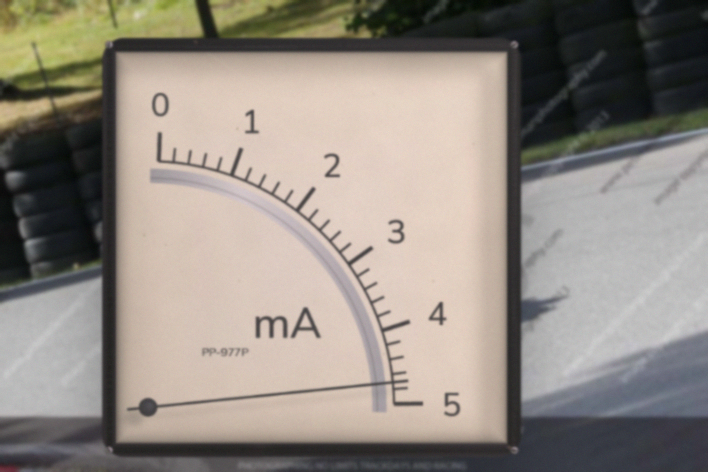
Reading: 4.7,mA
